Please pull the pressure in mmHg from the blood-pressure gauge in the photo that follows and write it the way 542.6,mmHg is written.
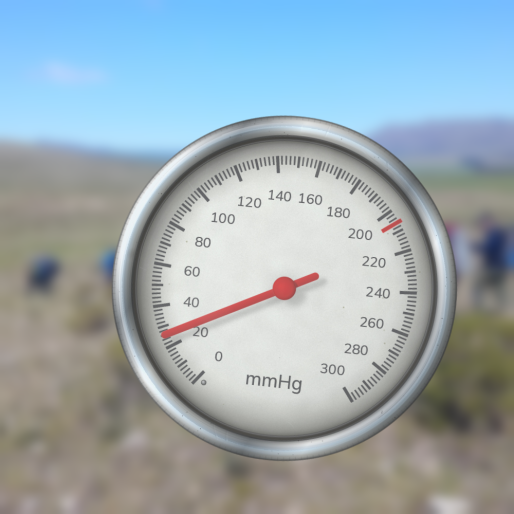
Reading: 26,mmHg
